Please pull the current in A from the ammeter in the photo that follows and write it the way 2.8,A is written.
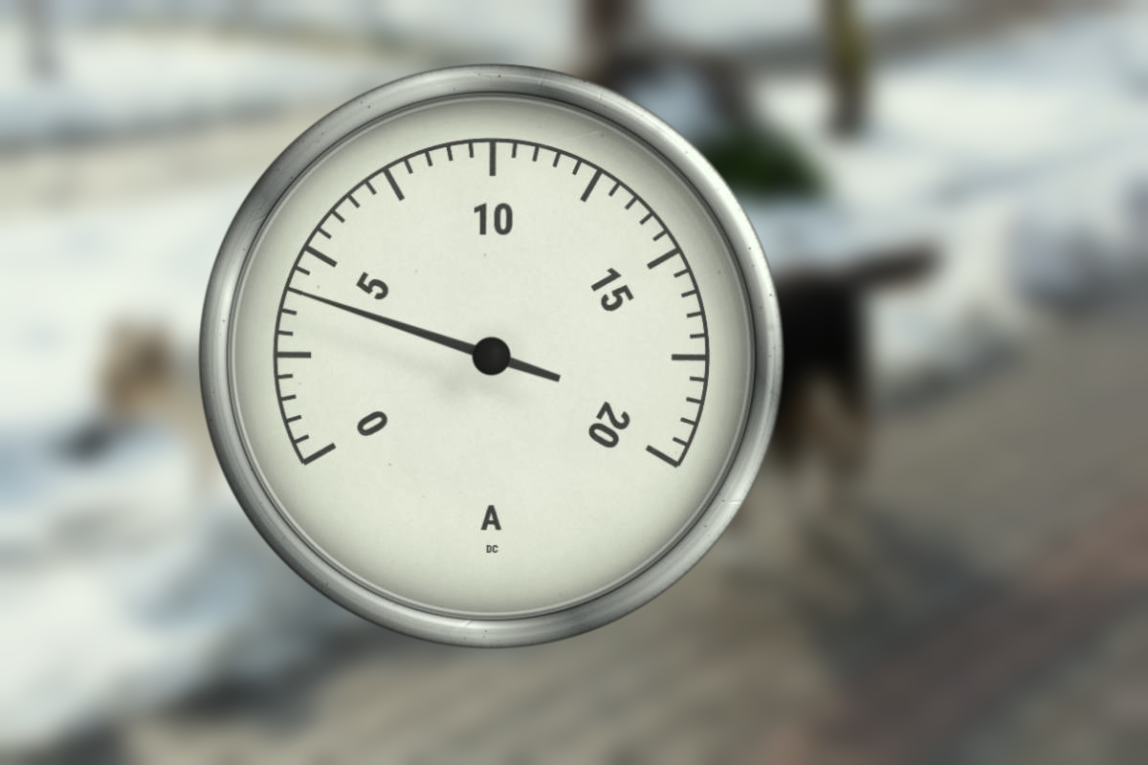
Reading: 4,A
